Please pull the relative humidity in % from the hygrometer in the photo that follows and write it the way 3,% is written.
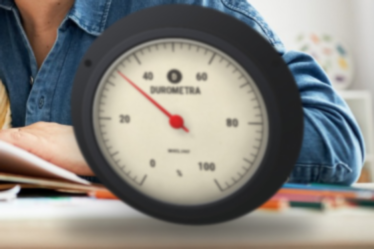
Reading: 34,%
